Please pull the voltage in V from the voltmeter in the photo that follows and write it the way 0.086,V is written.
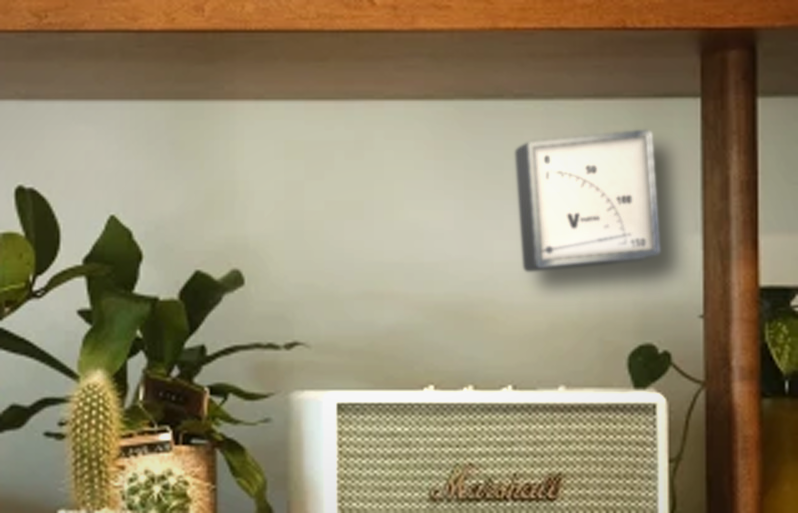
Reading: 140,V
